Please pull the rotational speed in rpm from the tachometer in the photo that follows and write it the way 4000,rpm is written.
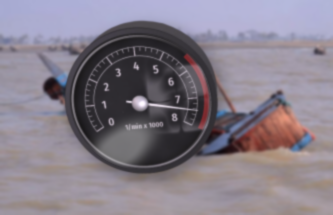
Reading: 7400,rpm
